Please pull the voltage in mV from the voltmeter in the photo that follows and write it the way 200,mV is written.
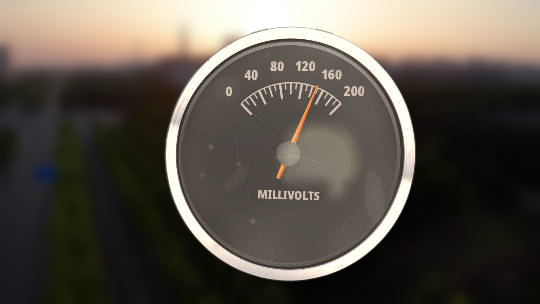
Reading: 150,mV
